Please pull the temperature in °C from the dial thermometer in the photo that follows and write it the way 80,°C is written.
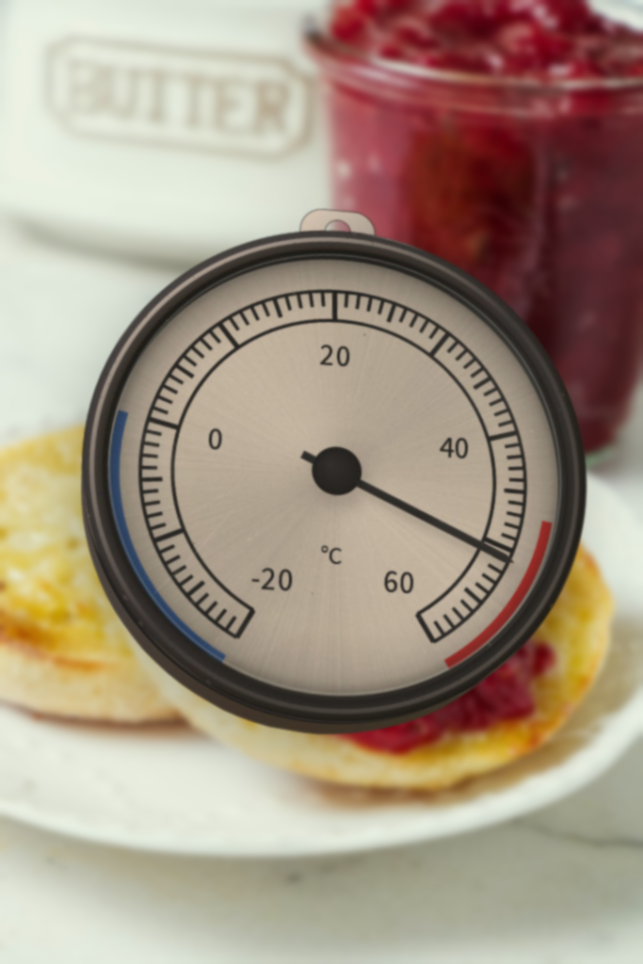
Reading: 51,°C
